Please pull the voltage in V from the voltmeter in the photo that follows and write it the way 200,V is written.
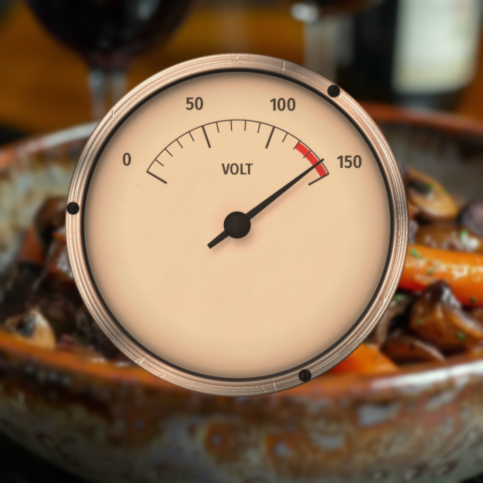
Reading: 140,V
